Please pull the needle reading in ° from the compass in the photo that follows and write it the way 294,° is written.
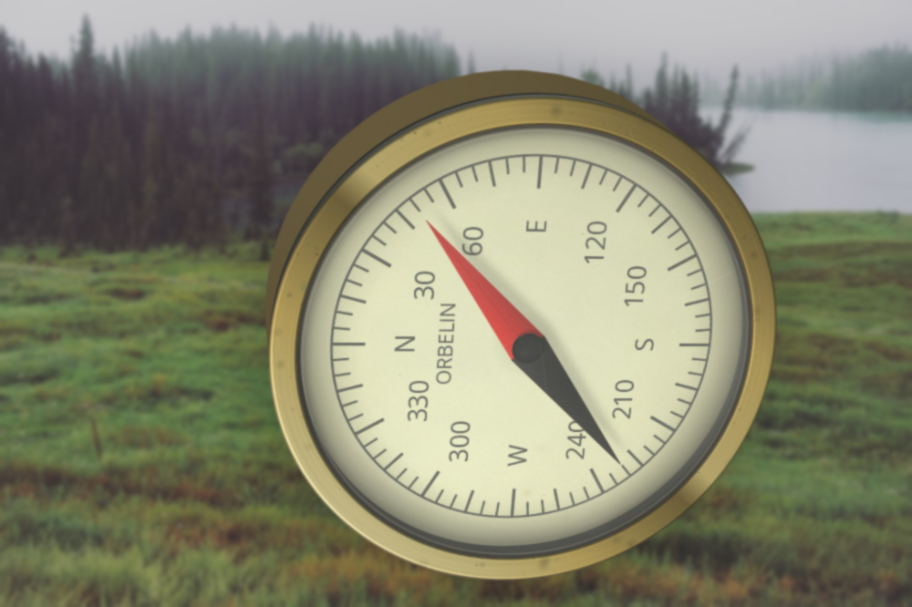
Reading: 50,°
